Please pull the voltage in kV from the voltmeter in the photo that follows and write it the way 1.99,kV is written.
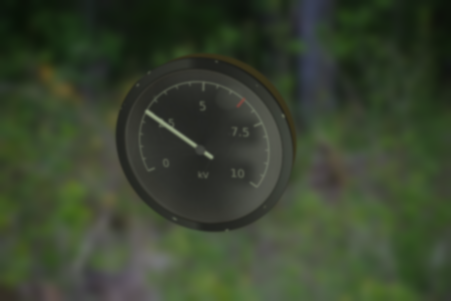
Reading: 2.5,kV
